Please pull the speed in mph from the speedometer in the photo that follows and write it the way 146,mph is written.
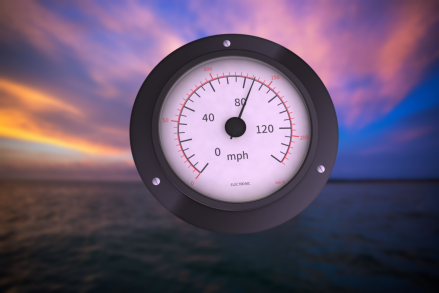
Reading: 85,mph
